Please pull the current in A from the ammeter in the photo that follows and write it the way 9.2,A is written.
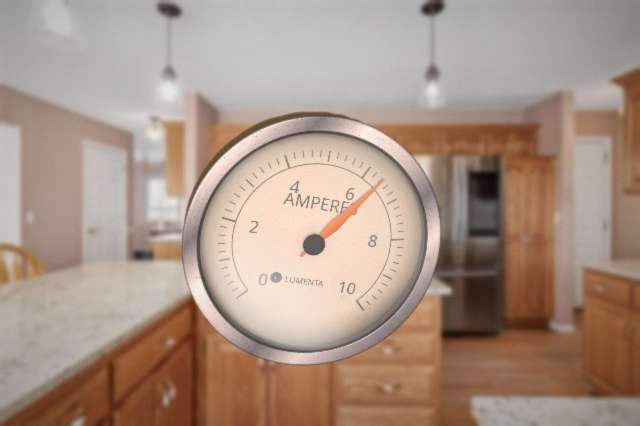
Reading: 6.4,A
